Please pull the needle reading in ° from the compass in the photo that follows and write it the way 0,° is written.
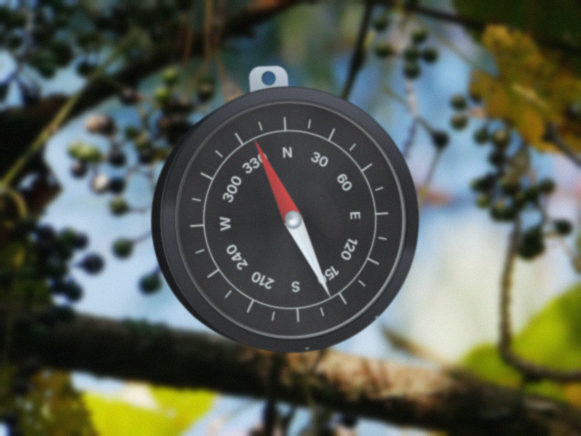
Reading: 337.5,°
